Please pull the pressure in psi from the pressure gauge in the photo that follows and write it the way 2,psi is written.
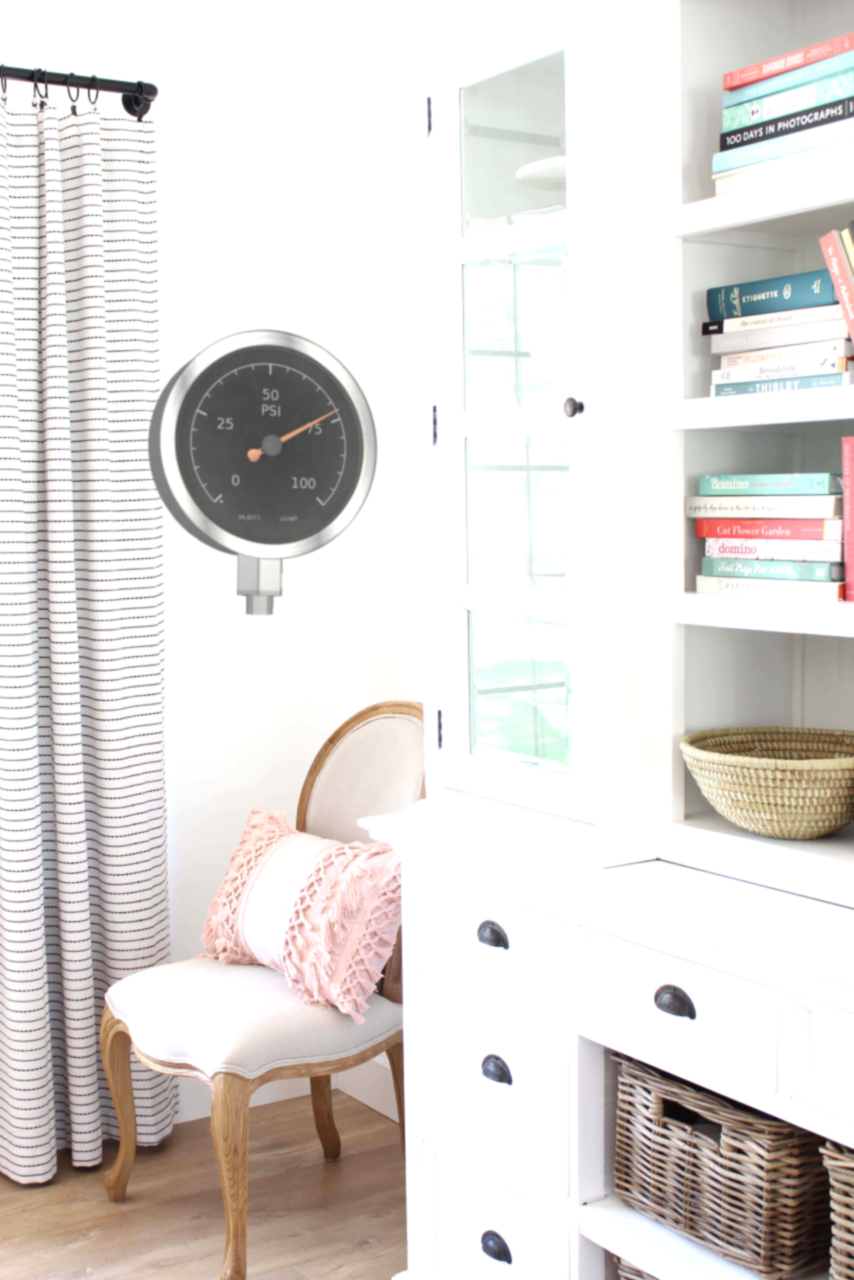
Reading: 72.5,psi
